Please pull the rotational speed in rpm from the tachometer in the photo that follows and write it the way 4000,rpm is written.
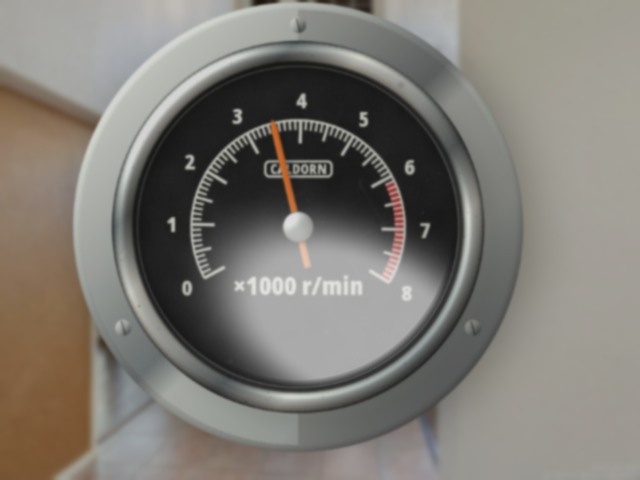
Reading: 3500,rpm
